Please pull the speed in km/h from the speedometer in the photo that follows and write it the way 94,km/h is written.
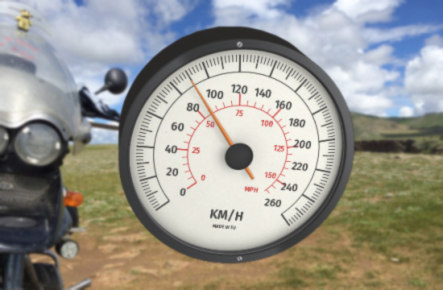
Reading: 90,km/h
